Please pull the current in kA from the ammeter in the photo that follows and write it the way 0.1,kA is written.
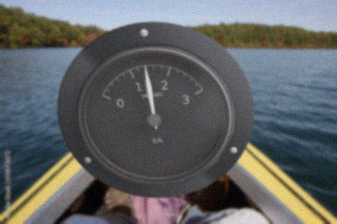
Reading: 1.4,kA
